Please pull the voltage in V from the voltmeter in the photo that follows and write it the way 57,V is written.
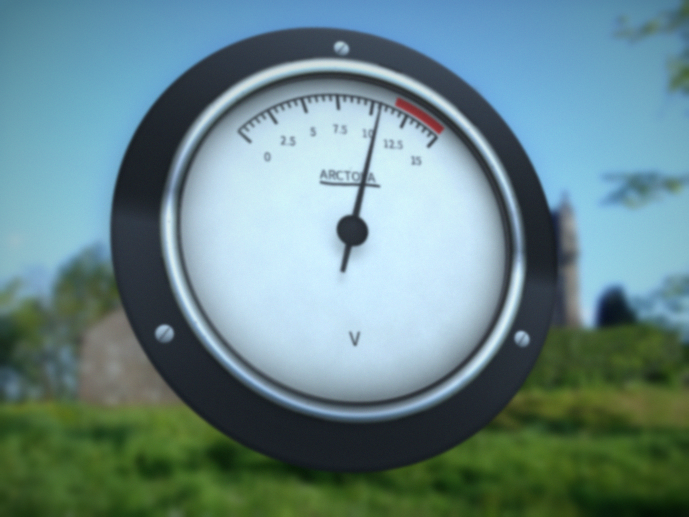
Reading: 10.5,V
